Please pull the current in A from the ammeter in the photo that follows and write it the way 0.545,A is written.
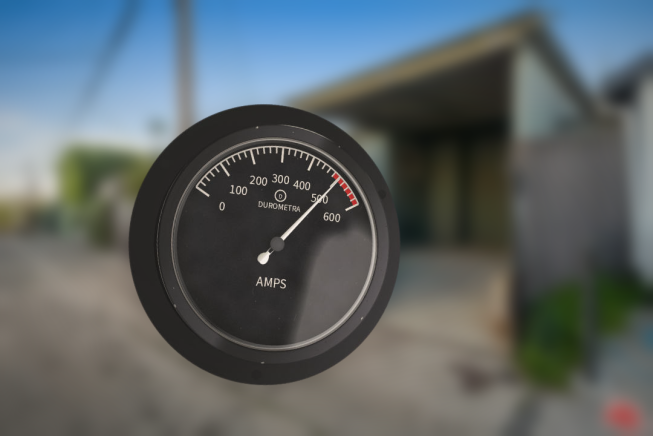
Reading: 500,A
